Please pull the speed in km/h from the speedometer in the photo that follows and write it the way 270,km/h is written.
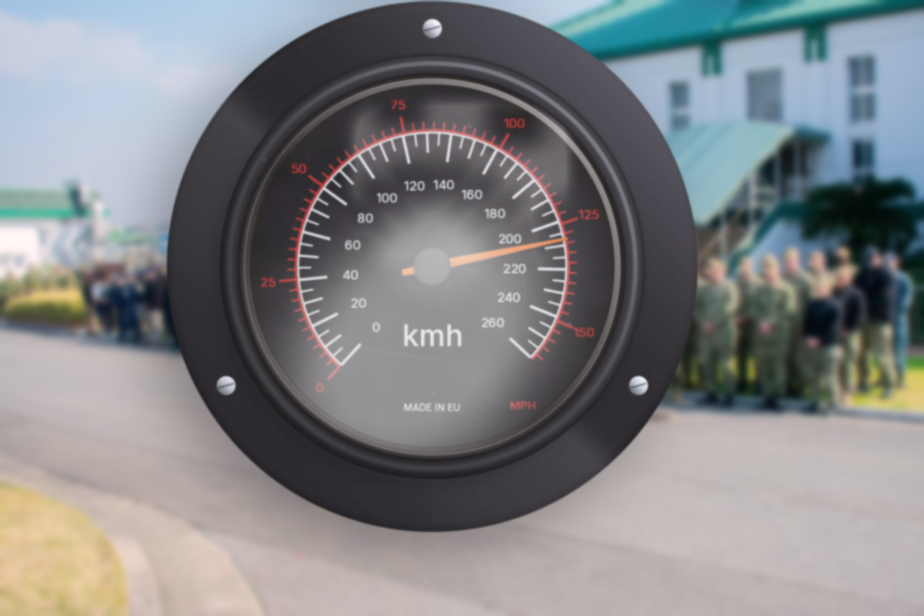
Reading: 207.5,km/h
